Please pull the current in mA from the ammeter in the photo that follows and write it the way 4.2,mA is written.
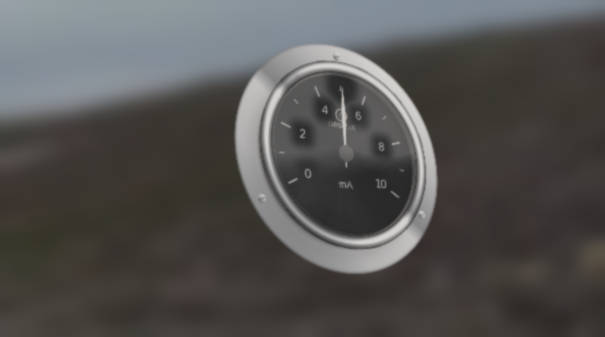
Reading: 5,mA
